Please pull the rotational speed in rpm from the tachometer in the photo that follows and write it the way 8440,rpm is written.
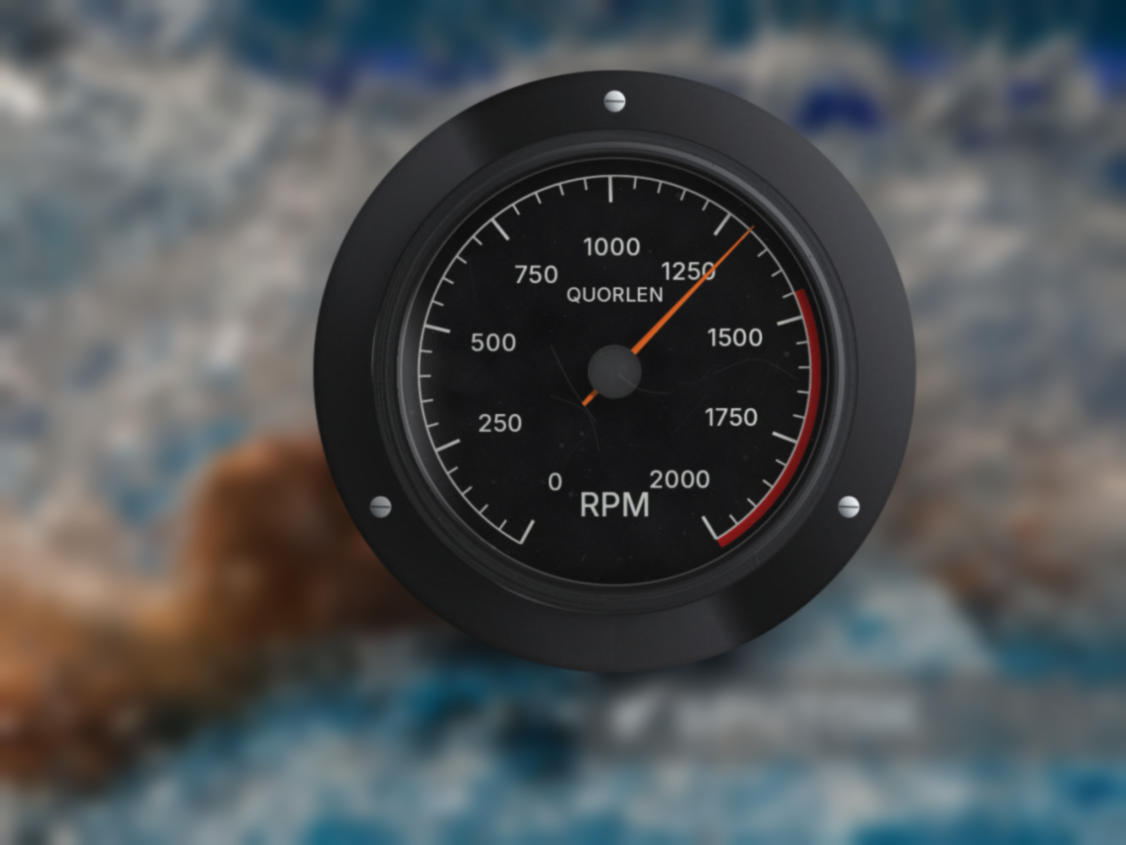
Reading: 1300,rpm
